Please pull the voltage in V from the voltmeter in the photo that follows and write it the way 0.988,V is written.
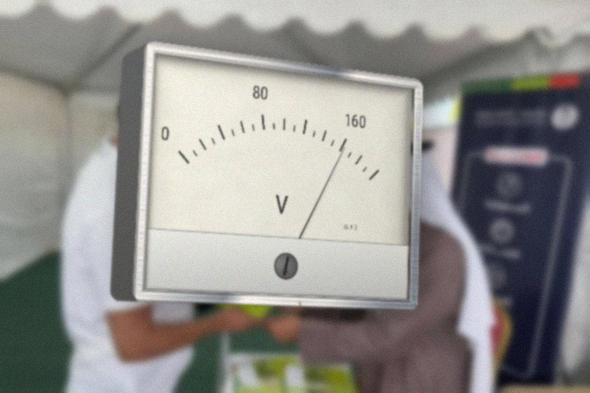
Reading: 160,V
